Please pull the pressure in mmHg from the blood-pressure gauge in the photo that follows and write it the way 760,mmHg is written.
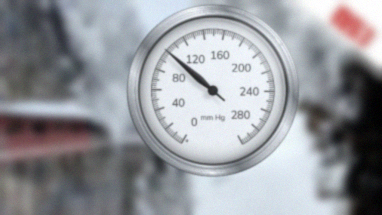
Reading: 100,mmHg
